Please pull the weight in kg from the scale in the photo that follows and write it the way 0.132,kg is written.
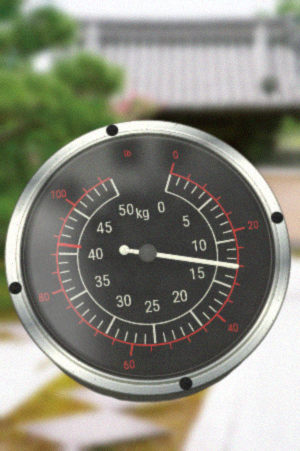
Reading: 13,kg
